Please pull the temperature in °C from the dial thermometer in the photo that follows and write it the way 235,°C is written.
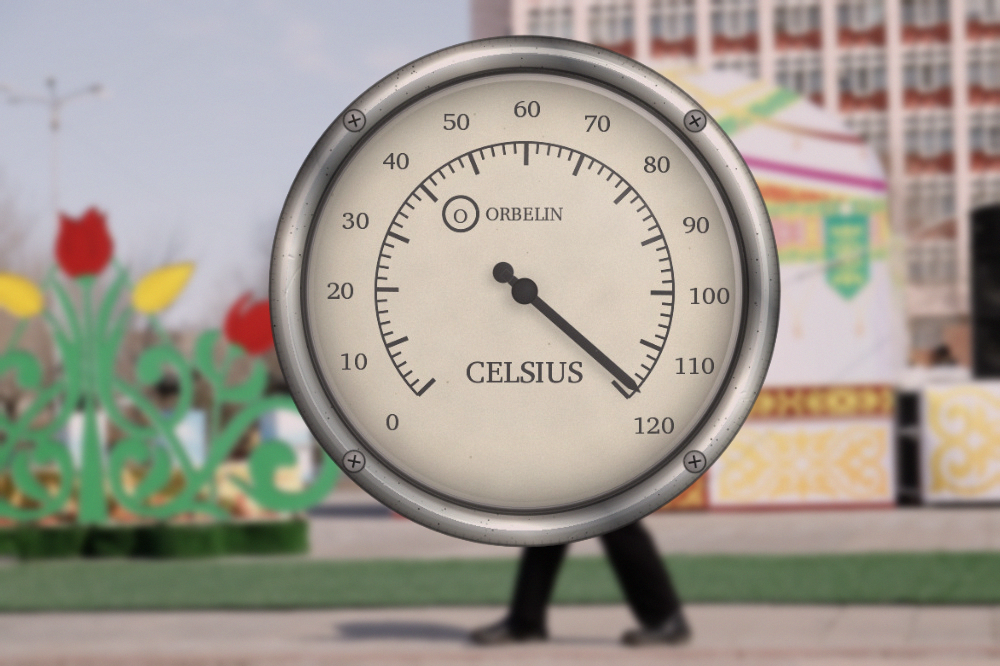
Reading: 118,°C
